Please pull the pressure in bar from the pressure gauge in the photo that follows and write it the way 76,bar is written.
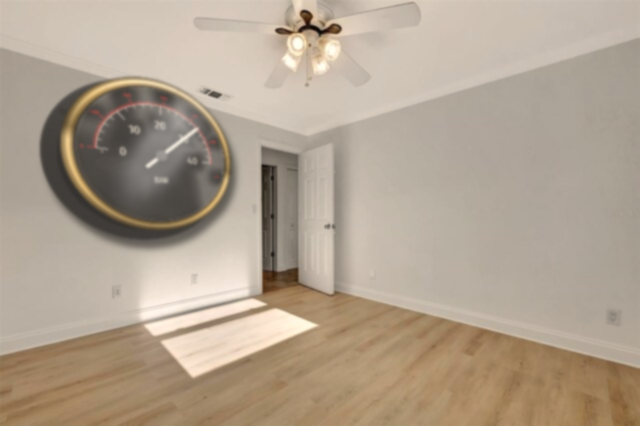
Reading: 30,bar
